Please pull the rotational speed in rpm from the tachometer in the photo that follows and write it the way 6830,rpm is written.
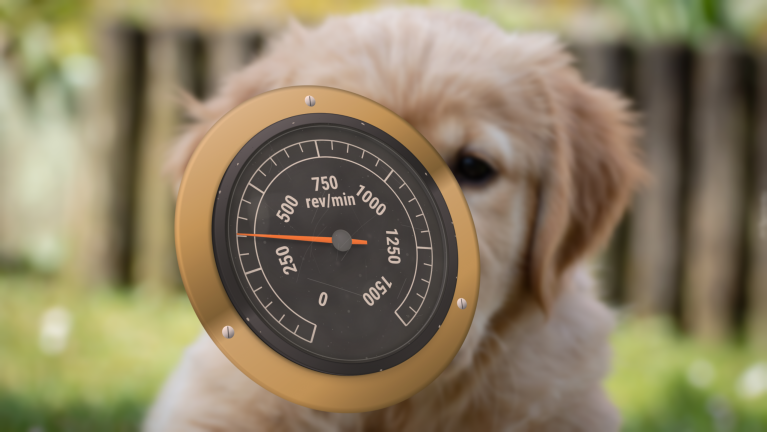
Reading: 350,rpm
